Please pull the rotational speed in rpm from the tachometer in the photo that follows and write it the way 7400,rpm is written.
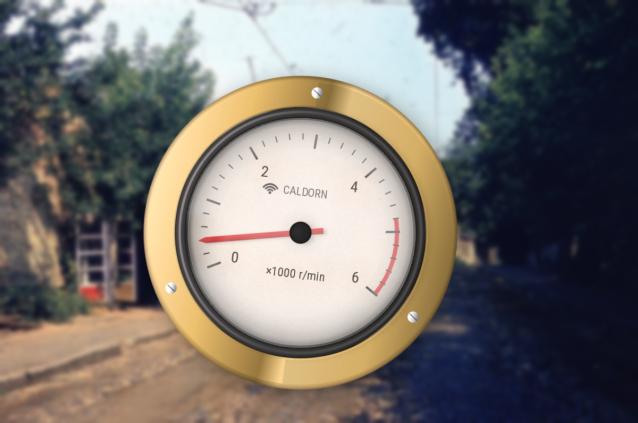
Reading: 400,rpm
